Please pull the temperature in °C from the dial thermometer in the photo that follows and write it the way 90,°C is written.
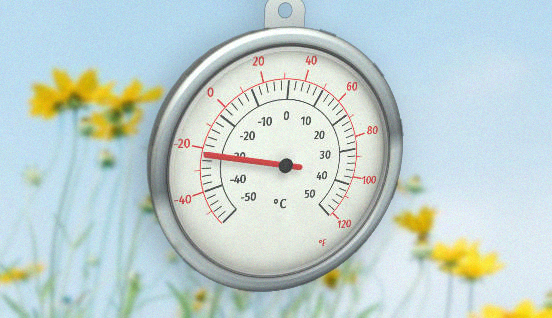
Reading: -30,°C
